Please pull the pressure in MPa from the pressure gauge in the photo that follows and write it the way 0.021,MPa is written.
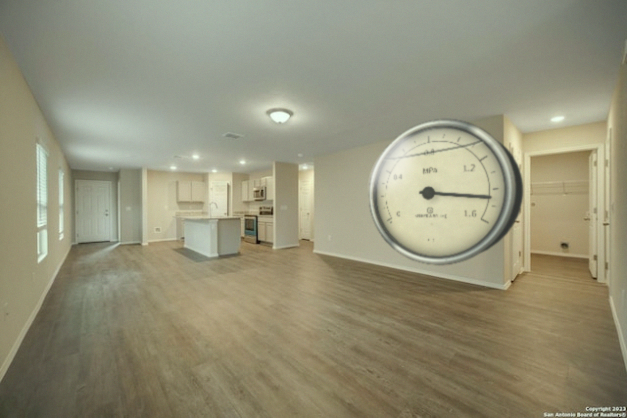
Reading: 1.45,MPa
